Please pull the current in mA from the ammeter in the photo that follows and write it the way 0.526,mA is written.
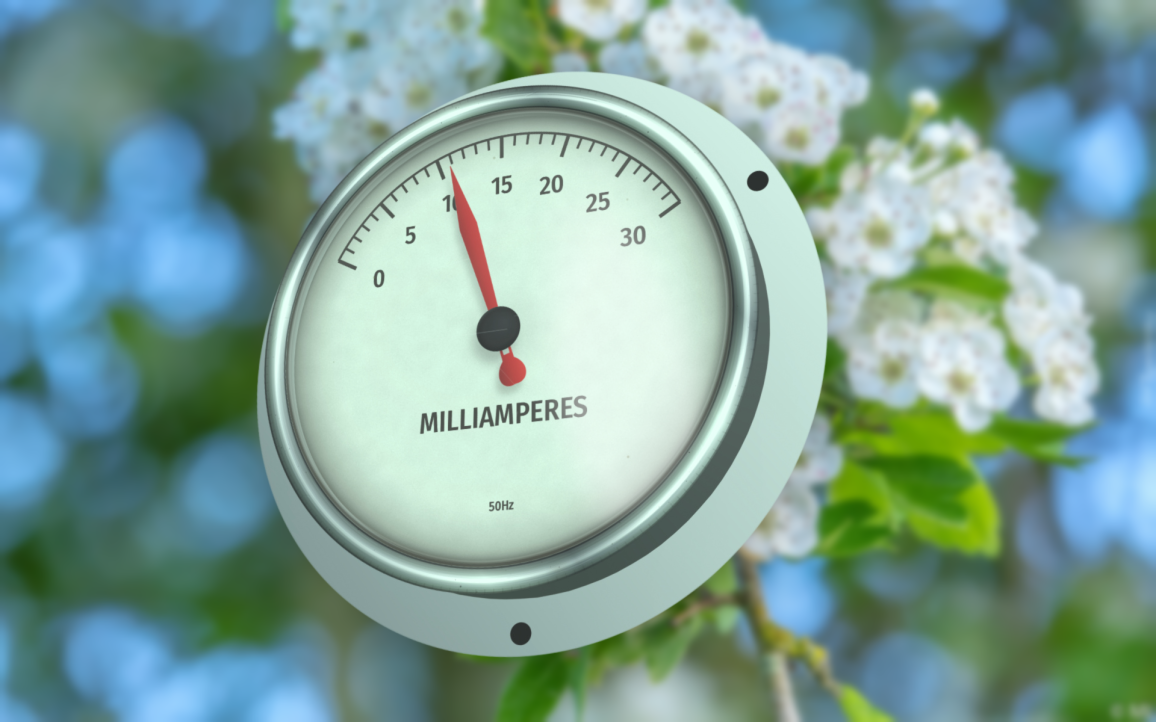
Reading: 11,mA
